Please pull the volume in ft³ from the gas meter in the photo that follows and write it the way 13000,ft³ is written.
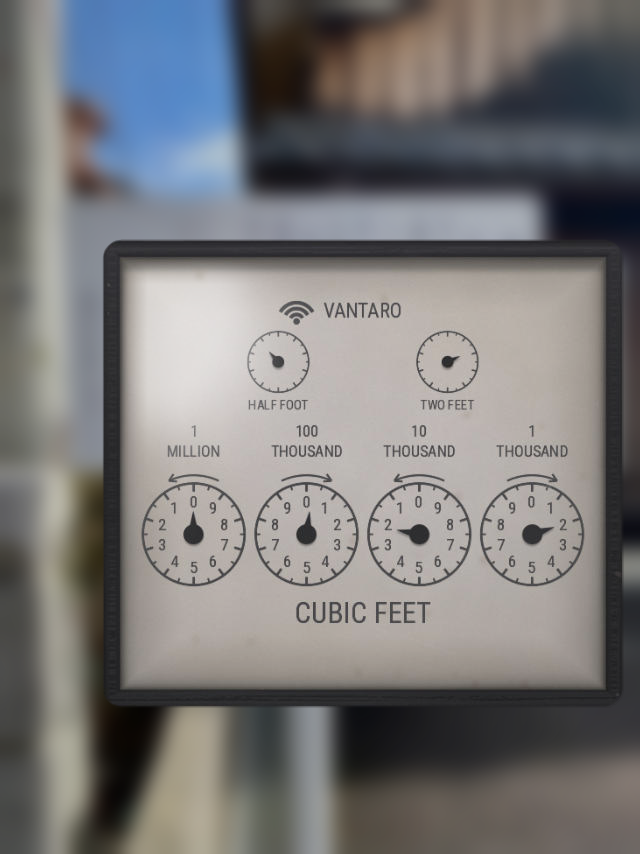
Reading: 2200,ft³
